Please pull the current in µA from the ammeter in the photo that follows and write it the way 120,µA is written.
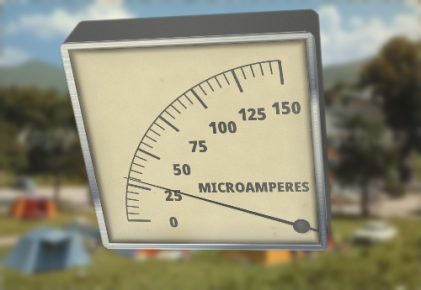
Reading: 30,µA
